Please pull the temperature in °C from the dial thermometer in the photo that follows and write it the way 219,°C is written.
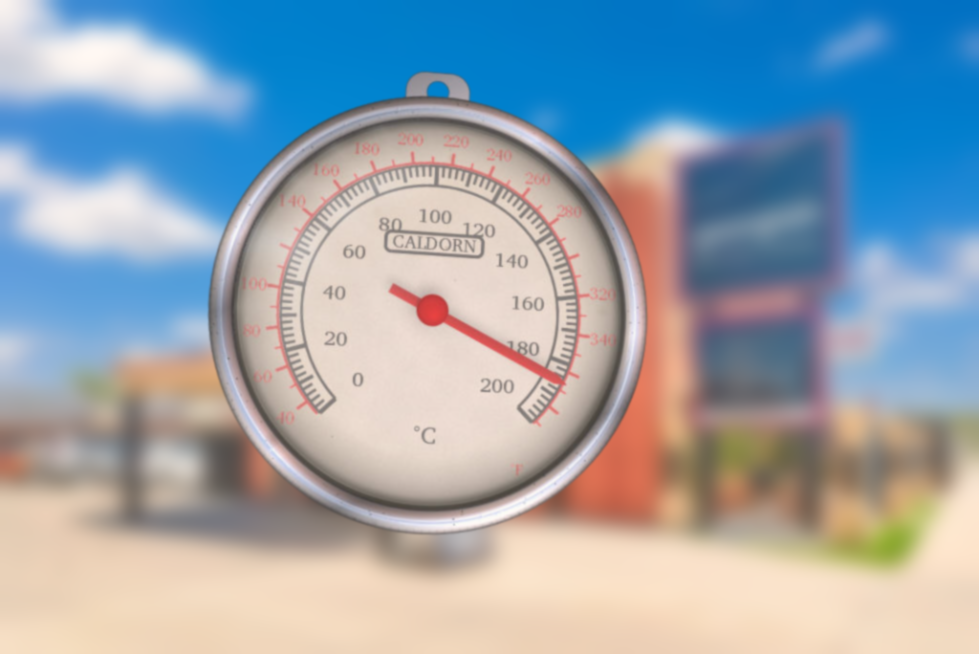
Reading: 186,°C
